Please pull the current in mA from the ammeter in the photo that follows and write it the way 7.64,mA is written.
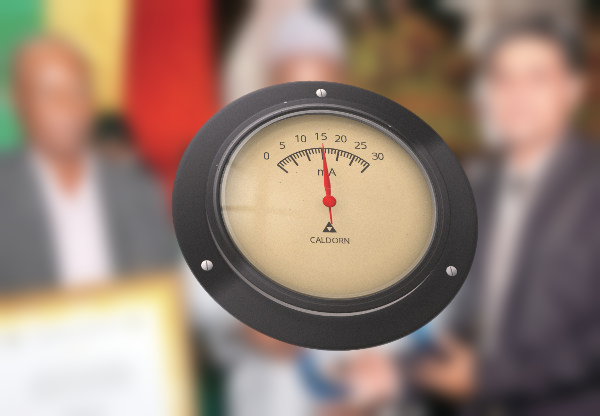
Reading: 15,mA
